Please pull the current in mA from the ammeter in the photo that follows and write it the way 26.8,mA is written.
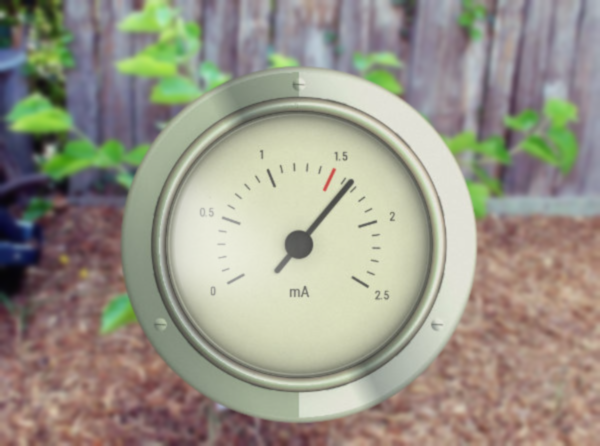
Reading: 1.65,mA
